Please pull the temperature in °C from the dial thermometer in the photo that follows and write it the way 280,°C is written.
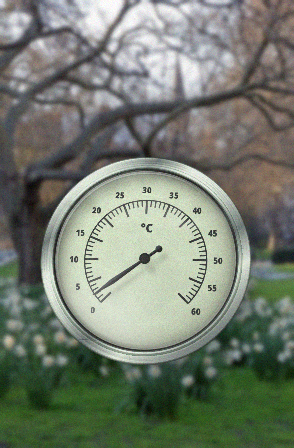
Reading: 2,°C
